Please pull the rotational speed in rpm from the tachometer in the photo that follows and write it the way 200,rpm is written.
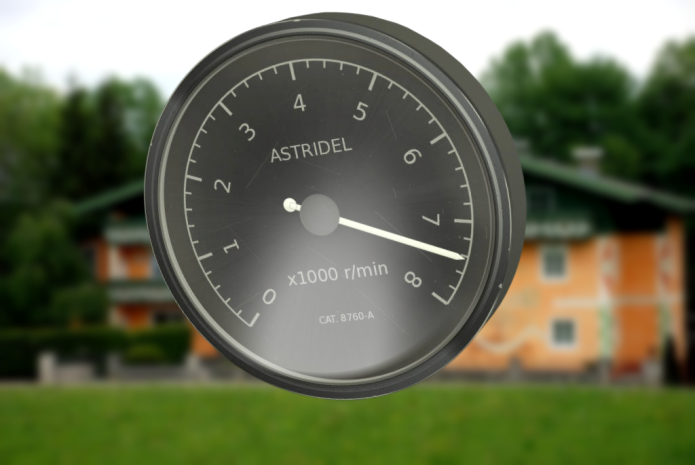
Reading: 7400,rpm
